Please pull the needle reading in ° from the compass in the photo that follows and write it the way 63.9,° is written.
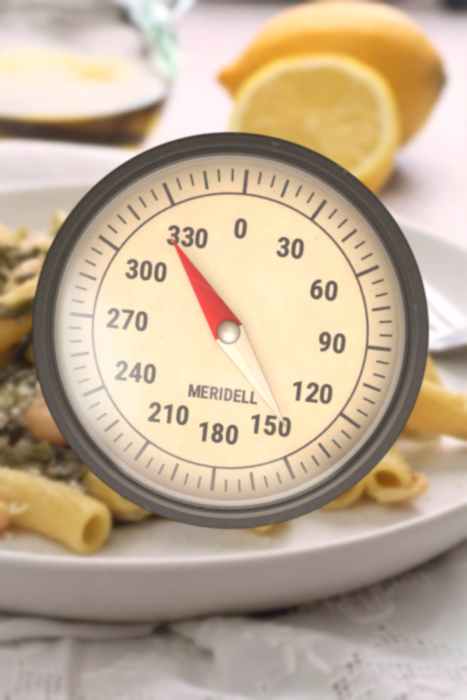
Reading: 322.5,°
